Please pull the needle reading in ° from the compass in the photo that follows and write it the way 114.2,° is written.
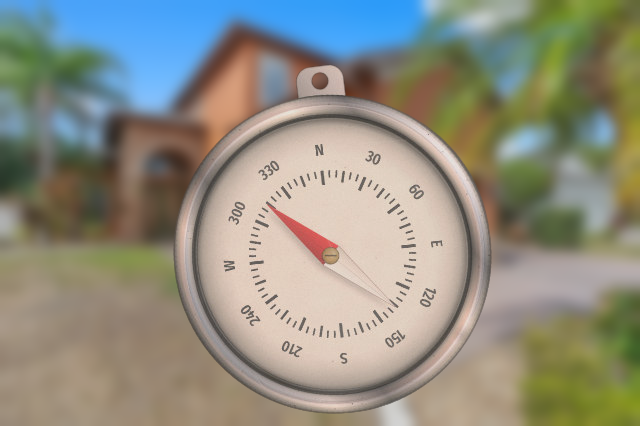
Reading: 315,°
